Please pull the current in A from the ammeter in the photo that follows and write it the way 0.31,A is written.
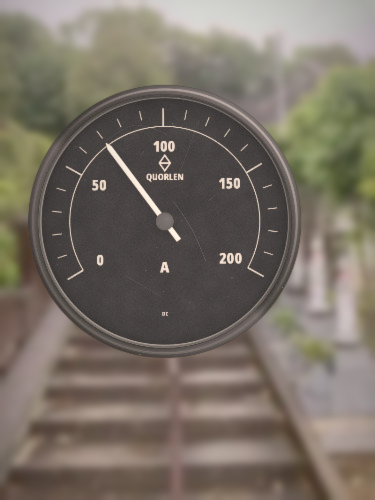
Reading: 70,A
